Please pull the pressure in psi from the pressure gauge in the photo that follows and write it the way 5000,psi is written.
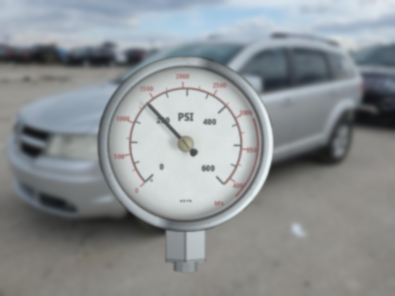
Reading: 200,psi
